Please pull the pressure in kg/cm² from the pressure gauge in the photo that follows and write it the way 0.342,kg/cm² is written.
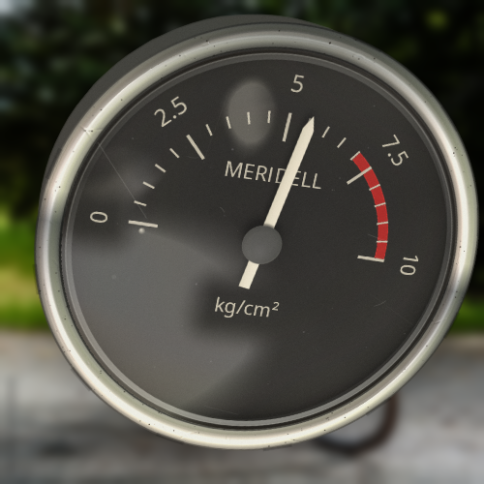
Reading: 5.5,kg/cm²
